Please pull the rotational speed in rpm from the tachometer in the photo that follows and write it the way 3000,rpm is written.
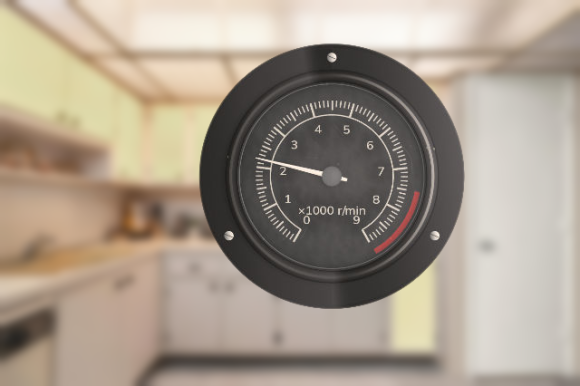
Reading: 2200,rpm
